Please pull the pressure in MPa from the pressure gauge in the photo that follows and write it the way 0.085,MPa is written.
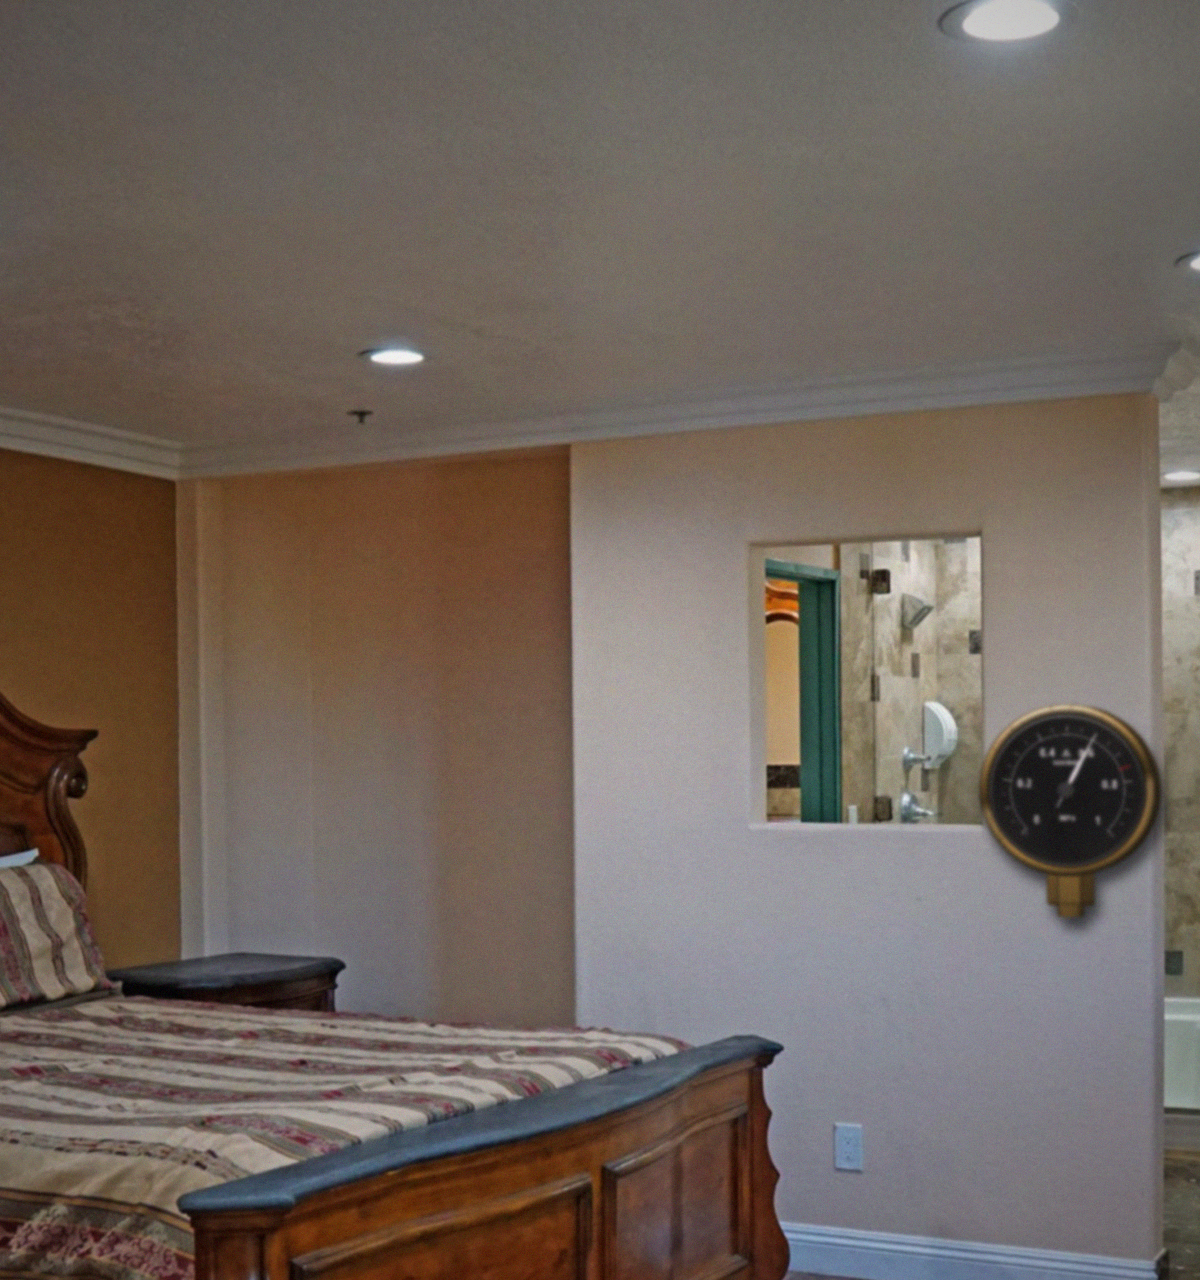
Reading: 0.6,MPa
